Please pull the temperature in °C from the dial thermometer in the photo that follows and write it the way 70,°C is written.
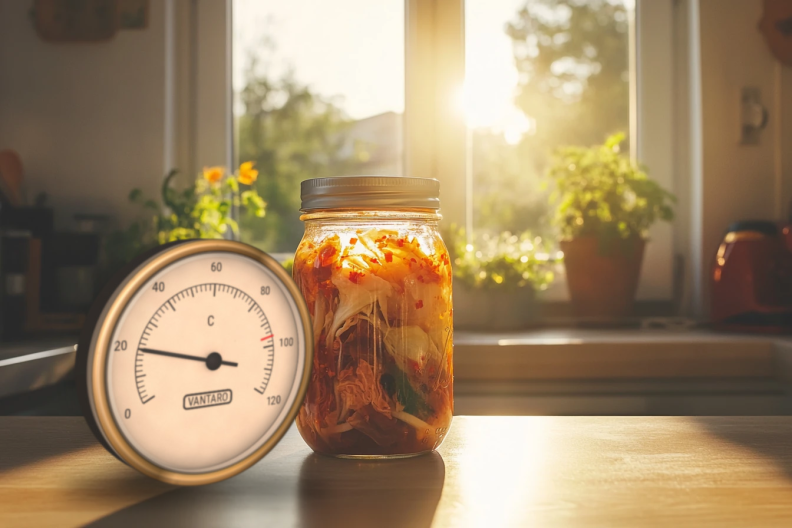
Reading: 20,°C
